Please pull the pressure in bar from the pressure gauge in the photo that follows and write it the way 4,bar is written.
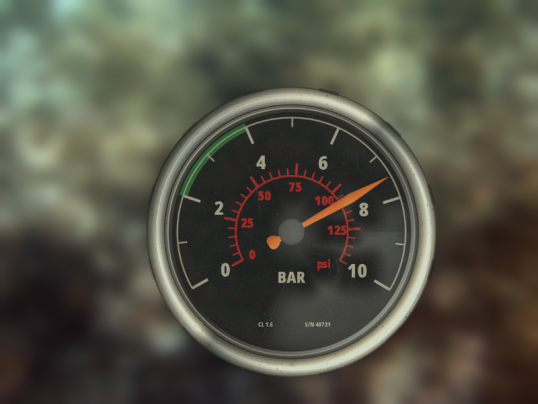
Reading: 7.5,bar
